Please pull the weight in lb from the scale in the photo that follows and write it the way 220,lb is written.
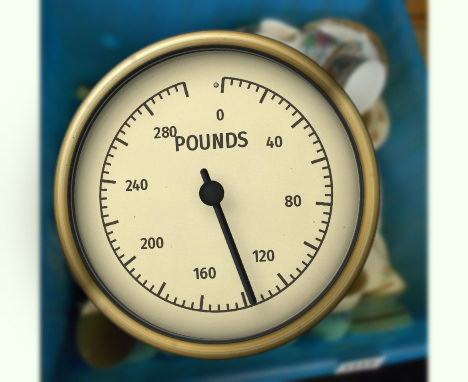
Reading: 136,lb
